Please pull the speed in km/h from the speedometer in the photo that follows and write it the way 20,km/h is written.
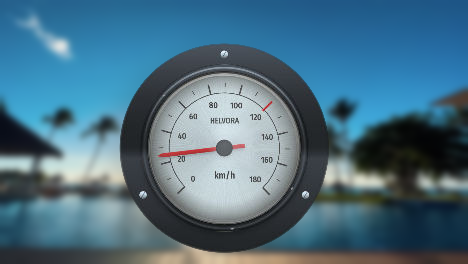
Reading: 25,km/h
